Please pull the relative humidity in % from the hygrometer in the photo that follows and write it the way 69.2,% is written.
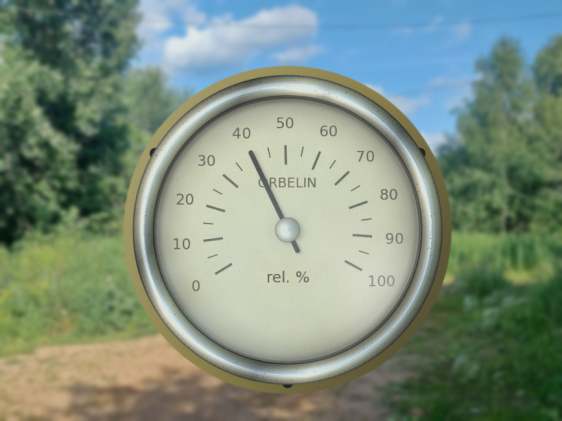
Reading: 40,%
